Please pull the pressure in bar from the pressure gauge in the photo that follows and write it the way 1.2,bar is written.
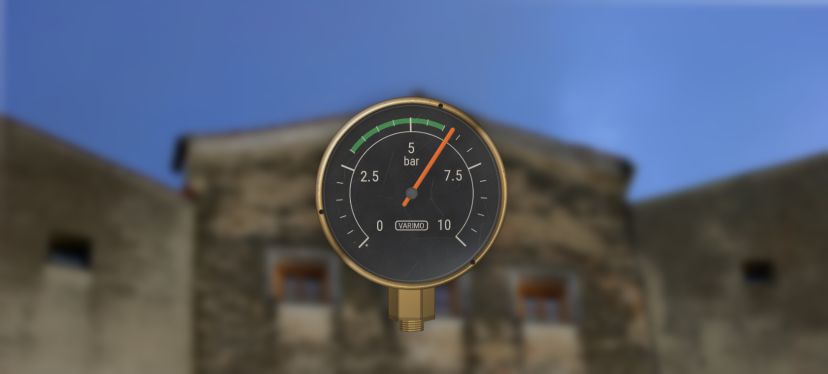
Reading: 6.25,bar
